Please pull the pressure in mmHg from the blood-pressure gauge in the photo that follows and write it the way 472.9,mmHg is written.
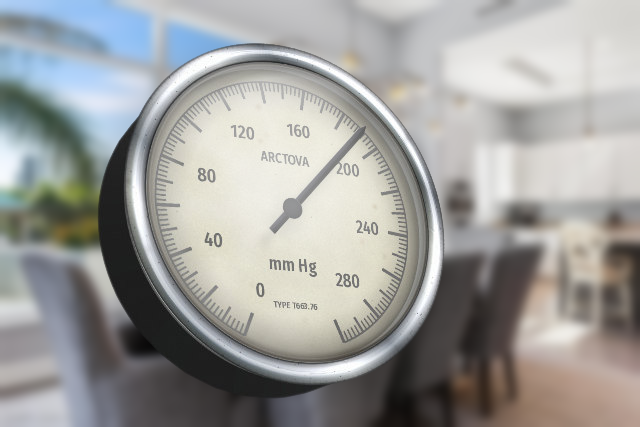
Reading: 190,mmHg
